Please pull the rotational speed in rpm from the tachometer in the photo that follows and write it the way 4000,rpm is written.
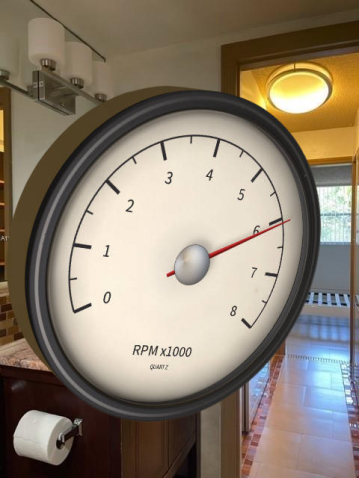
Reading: 6000,rpm
